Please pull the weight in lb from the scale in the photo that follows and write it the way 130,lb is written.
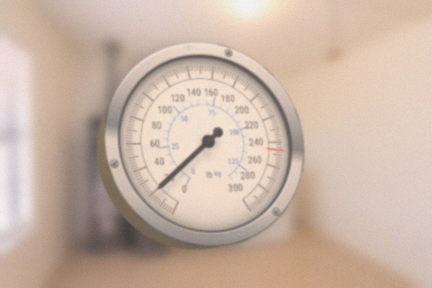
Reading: 20,lb
